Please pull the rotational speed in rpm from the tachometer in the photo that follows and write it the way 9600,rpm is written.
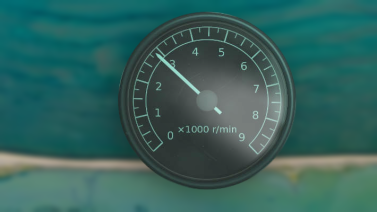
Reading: 2875,rpm
